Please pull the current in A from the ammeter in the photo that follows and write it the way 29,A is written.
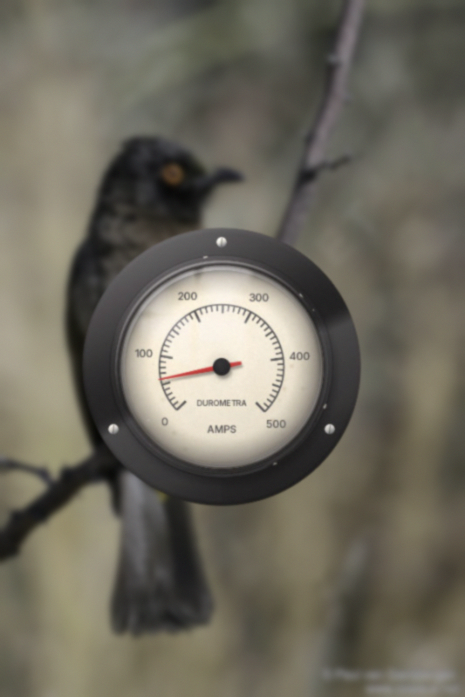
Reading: 60,A
